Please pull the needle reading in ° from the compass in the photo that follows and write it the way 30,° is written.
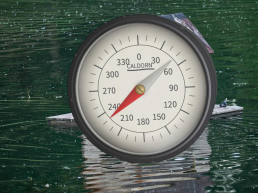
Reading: 230,°
